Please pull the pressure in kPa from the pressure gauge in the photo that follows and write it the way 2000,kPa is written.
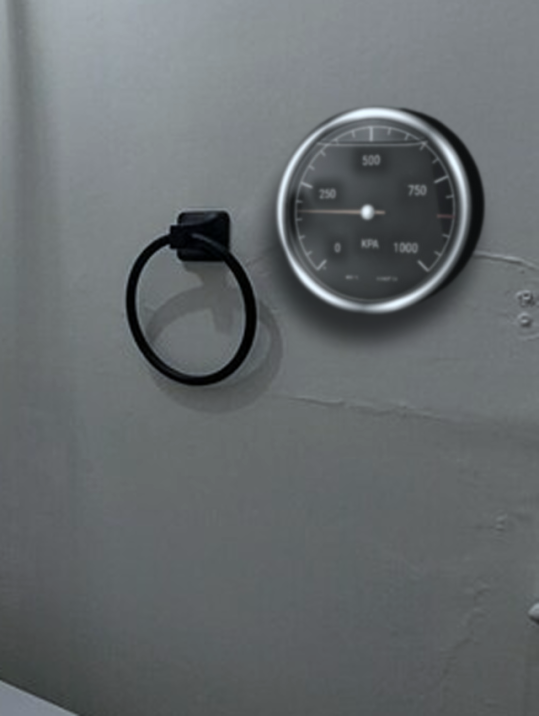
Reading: 175,kPa
